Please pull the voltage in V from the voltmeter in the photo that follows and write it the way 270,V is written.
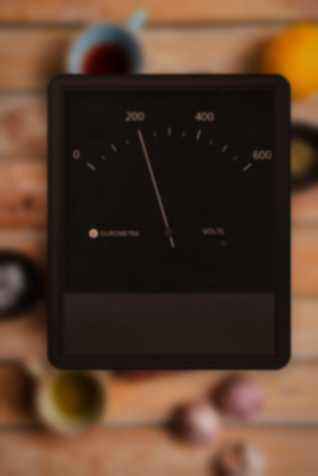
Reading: 200,V
